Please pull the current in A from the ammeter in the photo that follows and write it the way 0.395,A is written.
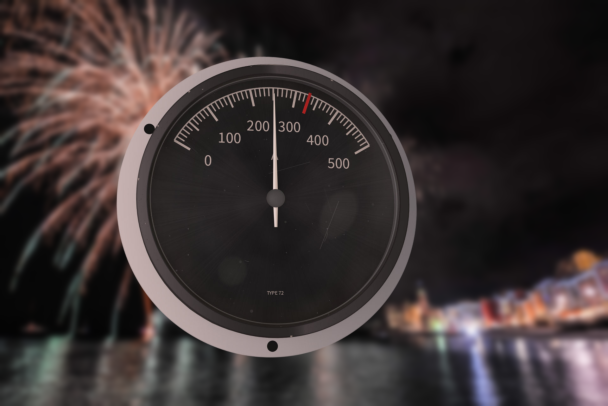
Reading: 250,A
